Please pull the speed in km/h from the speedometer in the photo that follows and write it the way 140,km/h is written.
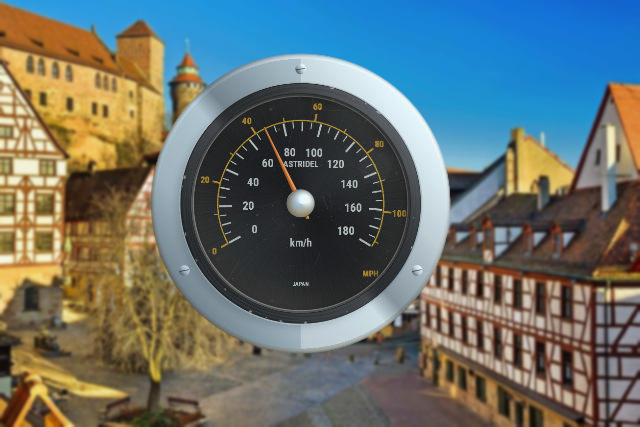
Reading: 70,km/h
